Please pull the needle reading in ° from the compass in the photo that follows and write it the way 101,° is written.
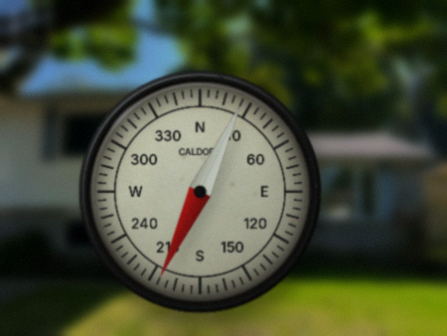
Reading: 205,°
